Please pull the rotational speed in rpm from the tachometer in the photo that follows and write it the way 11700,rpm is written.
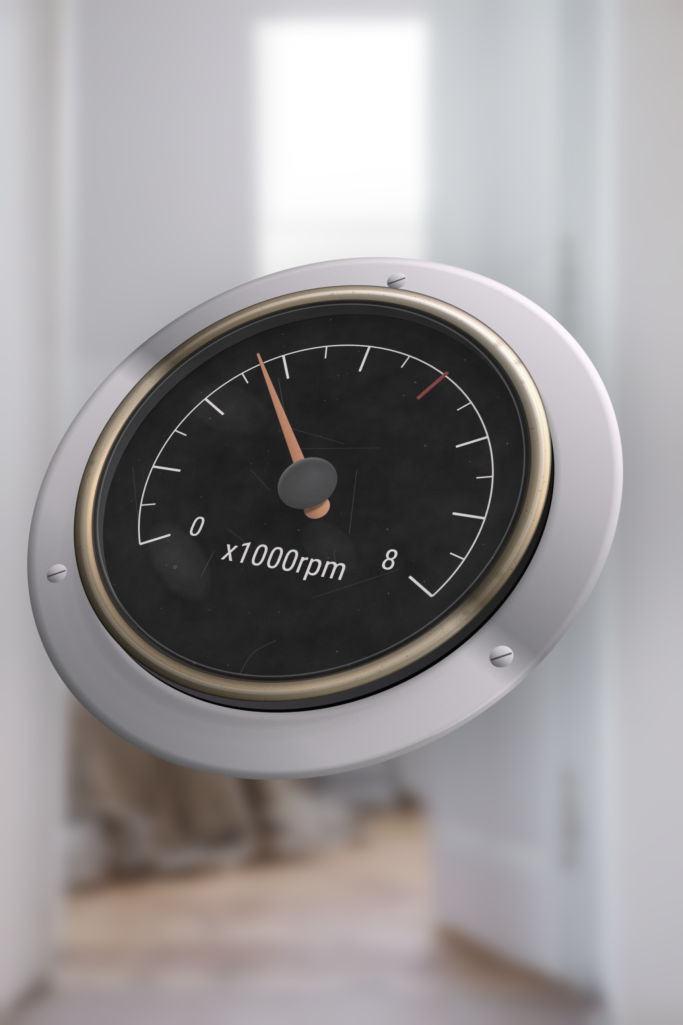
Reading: 2750,rpm
